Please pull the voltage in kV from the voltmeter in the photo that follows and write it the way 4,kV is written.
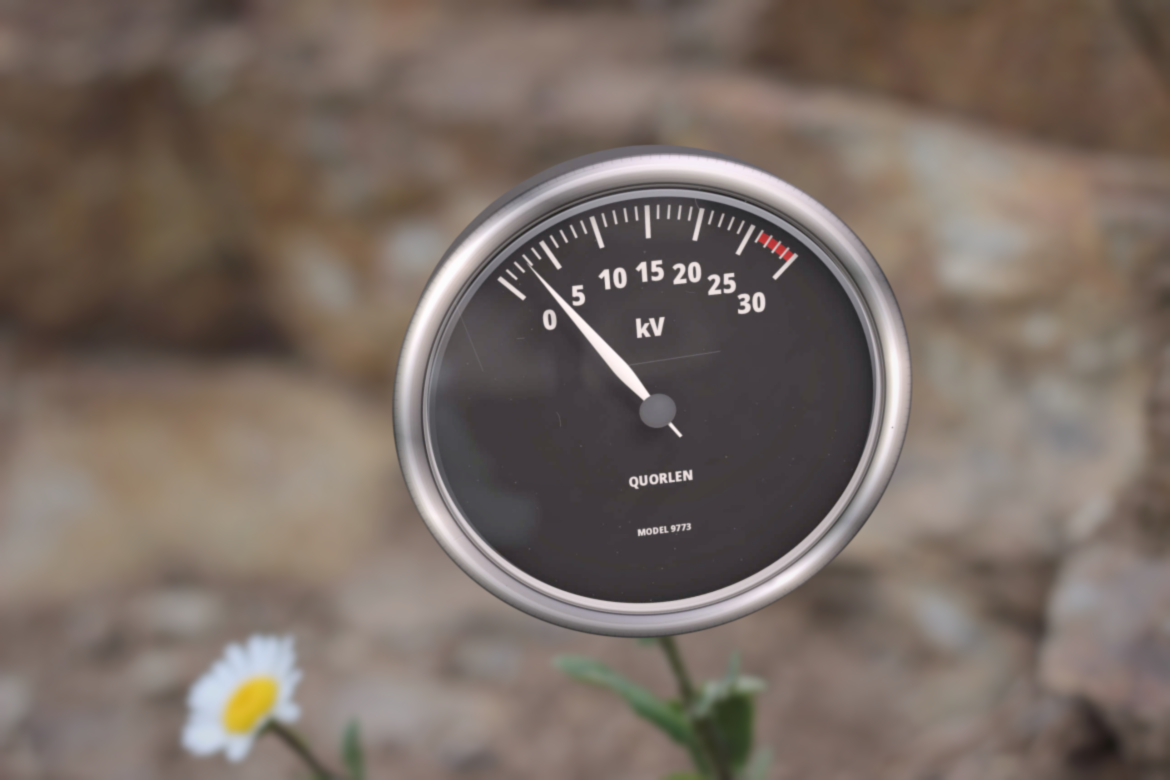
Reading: 3,kV
